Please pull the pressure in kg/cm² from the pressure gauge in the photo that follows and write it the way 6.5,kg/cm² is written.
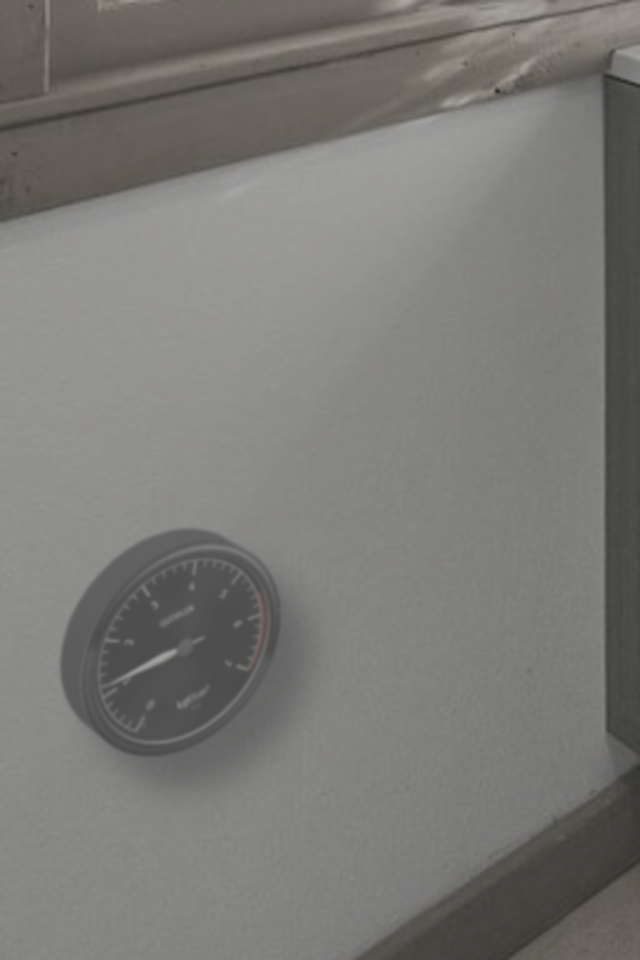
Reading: 1.2,kg/cm²
